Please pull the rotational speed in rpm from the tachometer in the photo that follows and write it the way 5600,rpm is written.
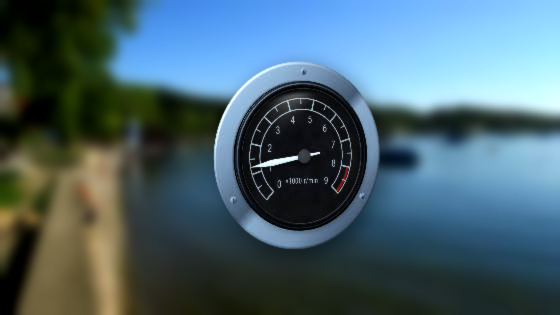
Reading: 1250,rpm
